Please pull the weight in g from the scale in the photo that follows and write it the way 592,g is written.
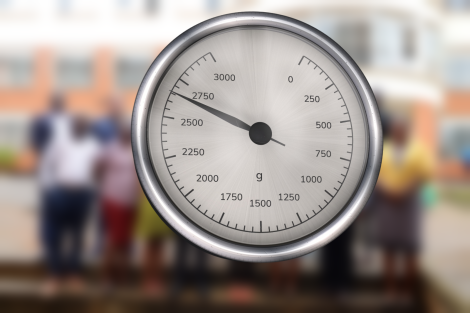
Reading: 2650,g
